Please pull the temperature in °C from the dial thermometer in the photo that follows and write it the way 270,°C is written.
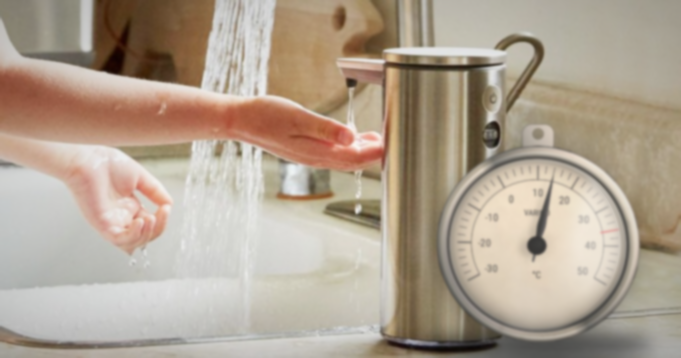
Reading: 14,°C
